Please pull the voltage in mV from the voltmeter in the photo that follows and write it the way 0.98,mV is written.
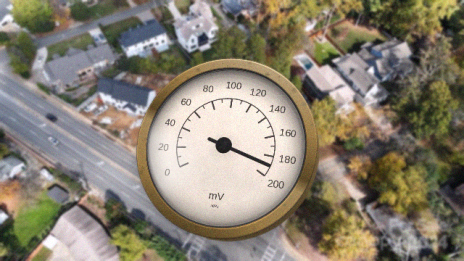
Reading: 190,mV
